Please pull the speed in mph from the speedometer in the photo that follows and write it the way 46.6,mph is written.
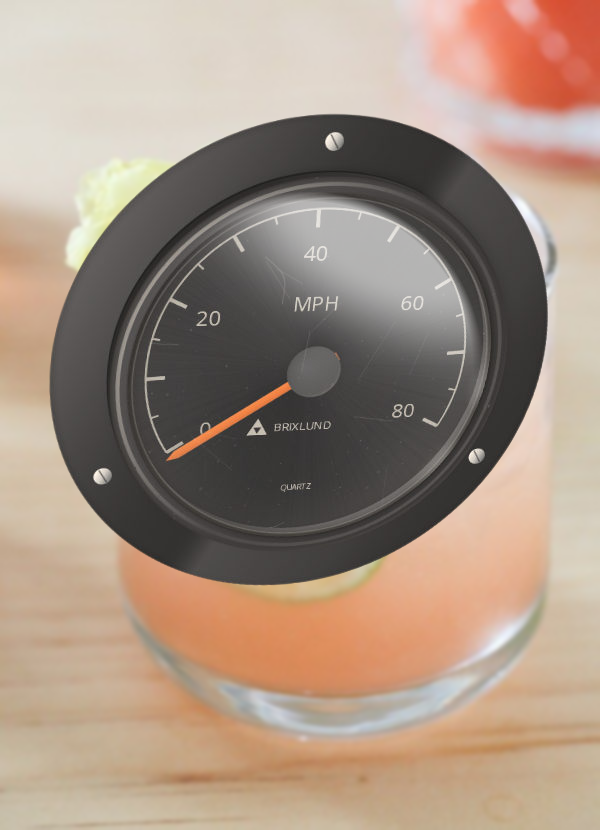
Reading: 0,mph
